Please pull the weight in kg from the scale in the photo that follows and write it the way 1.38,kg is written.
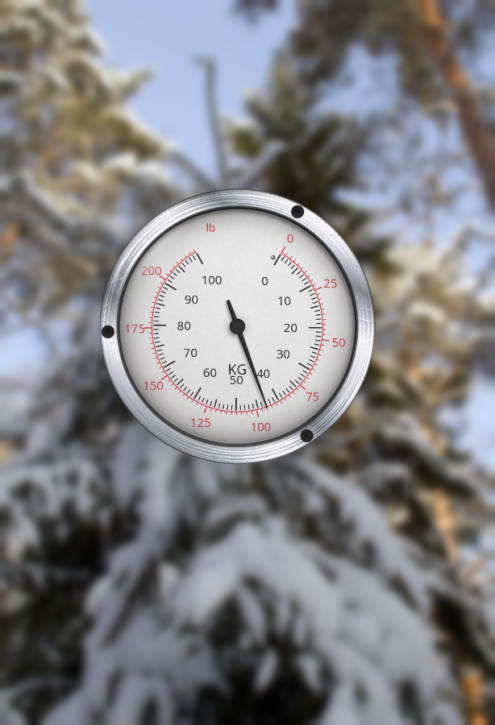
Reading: 43,kg
